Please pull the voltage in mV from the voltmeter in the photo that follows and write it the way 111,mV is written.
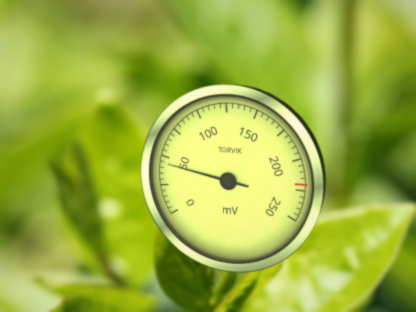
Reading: 45,mV
